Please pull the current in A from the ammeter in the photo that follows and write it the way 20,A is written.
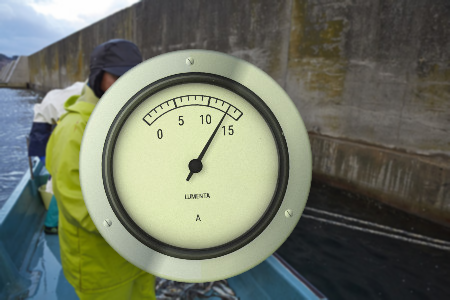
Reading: 13,A
